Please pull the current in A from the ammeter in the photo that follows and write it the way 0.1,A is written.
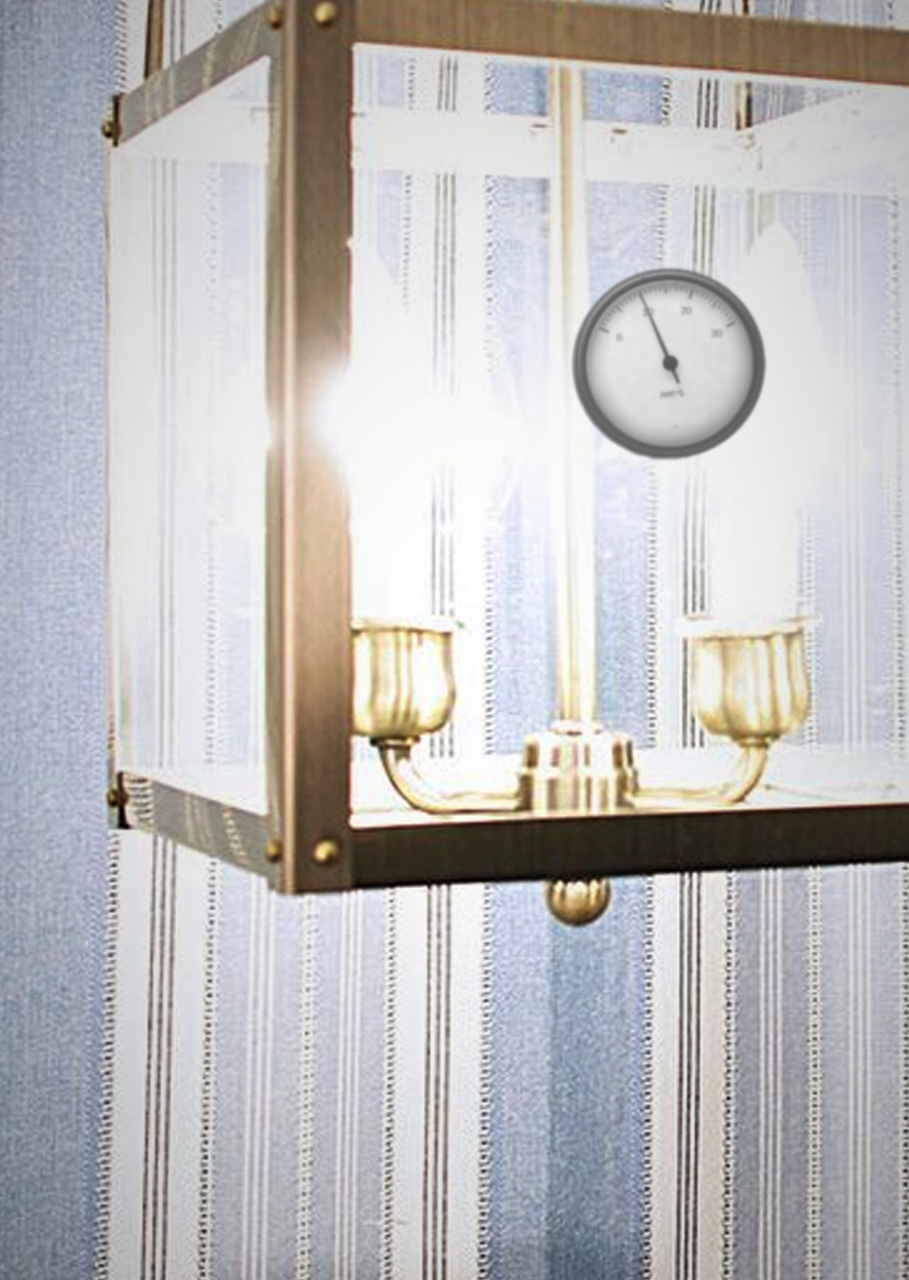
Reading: 10,A
